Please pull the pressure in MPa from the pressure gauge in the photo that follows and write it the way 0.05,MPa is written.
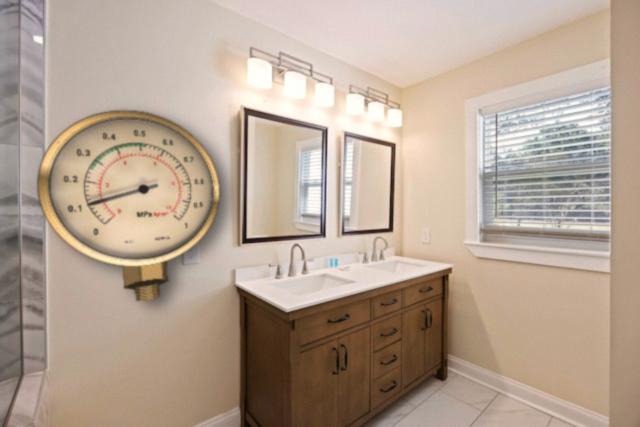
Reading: 0.1,MPa
